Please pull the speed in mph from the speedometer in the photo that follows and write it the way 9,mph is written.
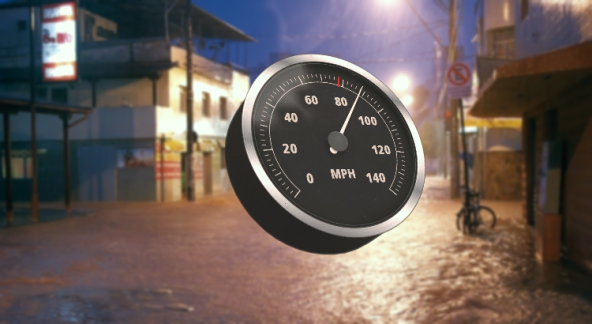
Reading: 88,mph
